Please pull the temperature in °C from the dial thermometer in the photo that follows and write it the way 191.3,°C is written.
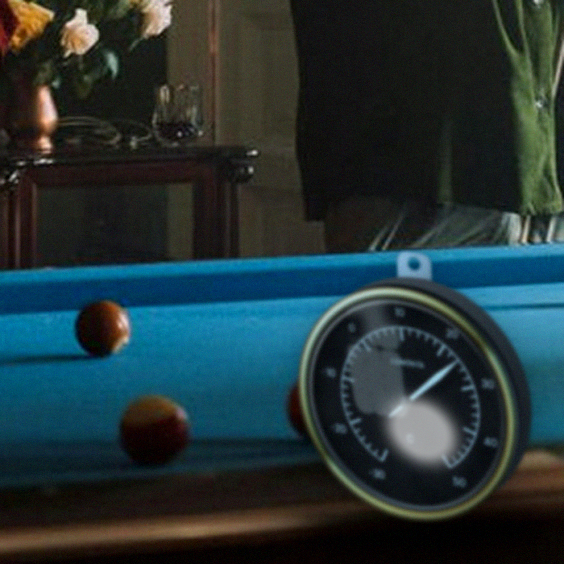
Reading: 24,°C
